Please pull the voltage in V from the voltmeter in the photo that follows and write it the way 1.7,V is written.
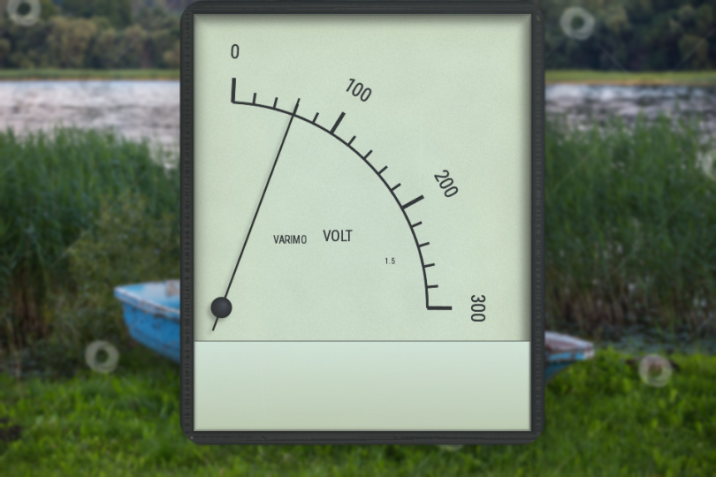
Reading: 60,V
